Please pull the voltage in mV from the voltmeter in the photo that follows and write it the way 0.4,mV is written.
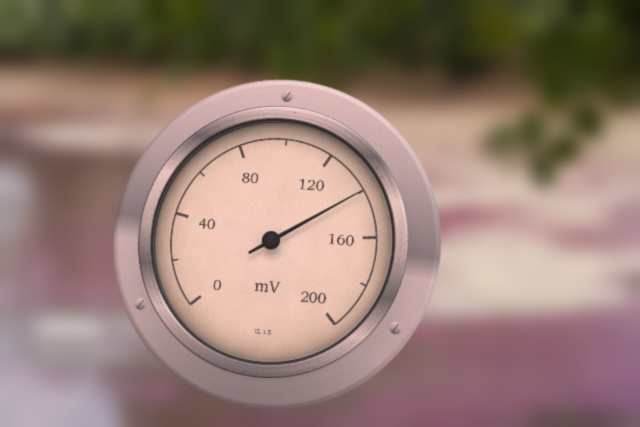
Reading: 140,mV
